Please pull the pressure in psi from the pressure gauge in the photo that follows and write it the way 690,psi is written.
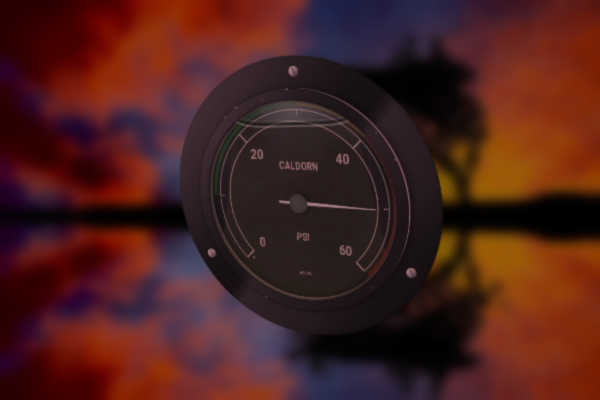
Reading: 50,psi
